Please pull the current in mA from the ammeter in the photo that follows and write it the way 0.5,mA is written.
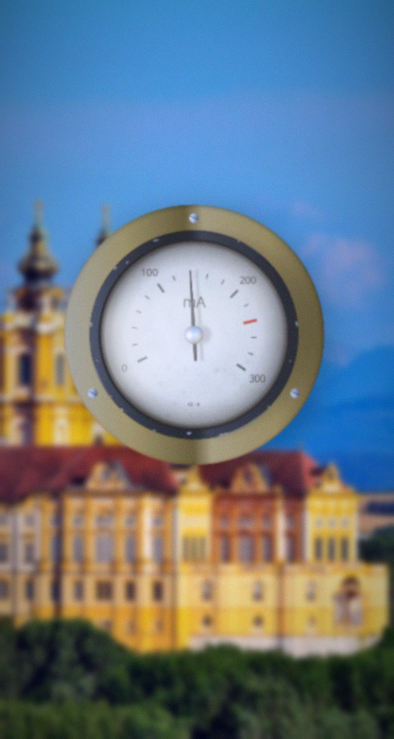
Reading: 140,mA
